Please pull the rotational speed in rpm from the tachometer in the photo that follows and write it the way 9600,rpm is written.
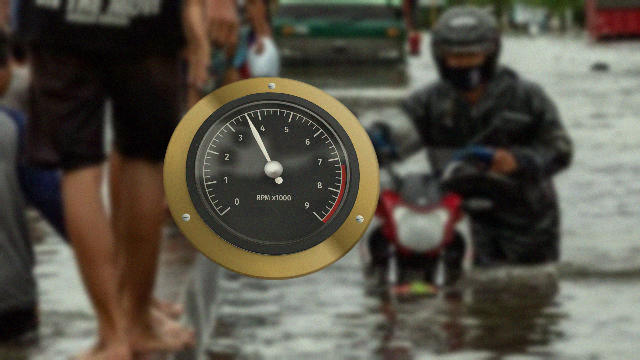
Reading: 3600,rpm
